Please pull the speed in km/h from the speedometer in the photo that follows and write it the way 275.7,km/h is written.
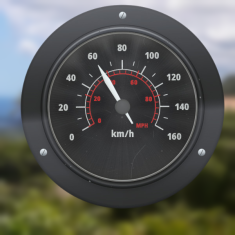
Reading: 60,km/h
